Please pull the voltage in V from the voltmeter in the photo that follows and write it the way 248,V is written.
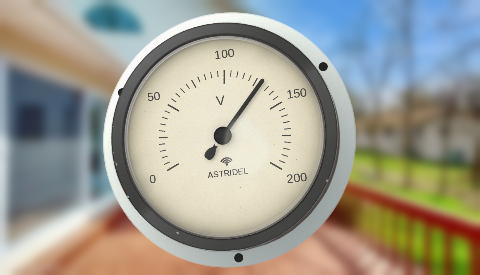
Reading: 130,V
